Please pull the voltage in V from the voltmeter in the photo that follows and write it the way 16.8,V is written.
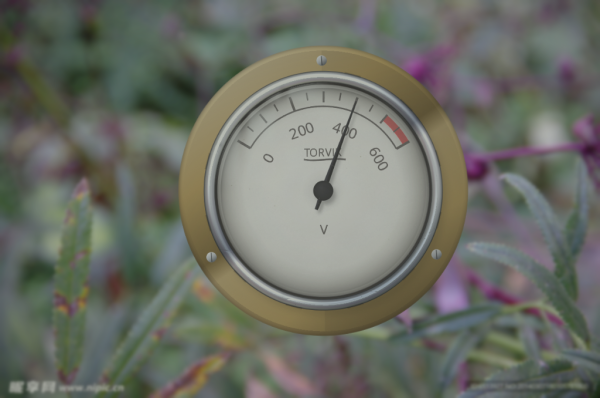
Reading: 400,V
